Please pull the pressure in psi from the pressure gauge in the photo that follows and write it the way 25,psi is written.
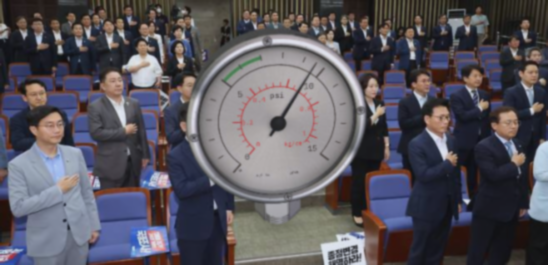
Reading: 9.5,psi
